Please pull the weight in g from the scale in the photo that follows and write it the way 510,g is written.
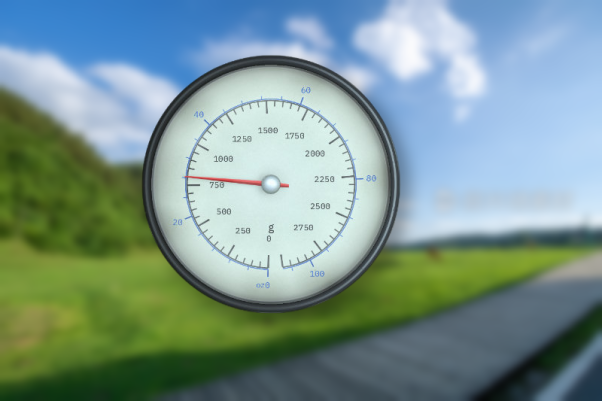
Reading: 800,g
